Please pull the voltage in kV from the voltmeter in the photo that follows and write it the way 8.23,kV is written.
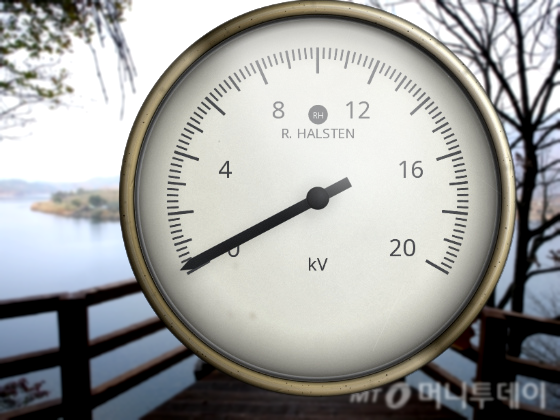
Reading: 0.2,kV
